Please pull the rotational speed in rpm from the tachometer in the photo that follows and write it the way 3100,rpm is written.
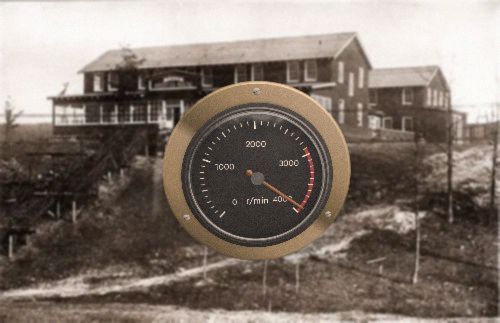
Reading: 3900,rpm
